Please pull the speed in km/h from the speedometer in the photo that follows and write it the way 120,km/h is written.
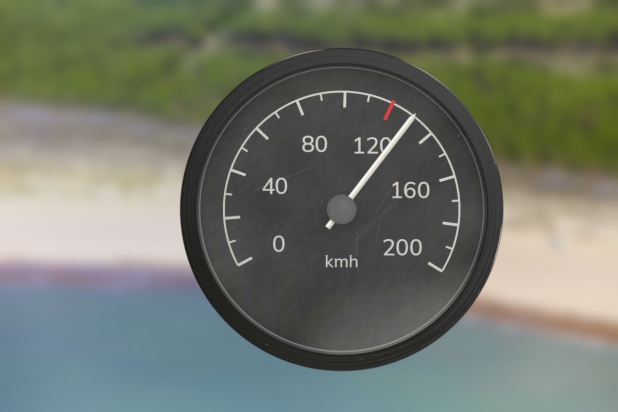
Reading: 130,km/h
